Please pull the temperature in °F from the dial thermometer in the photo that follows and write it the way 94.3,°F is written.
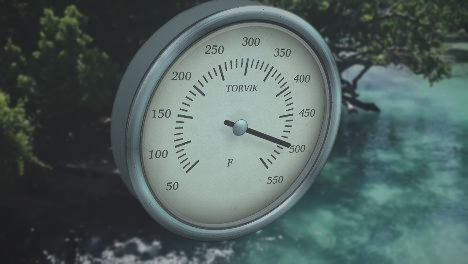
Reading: 500,°F
